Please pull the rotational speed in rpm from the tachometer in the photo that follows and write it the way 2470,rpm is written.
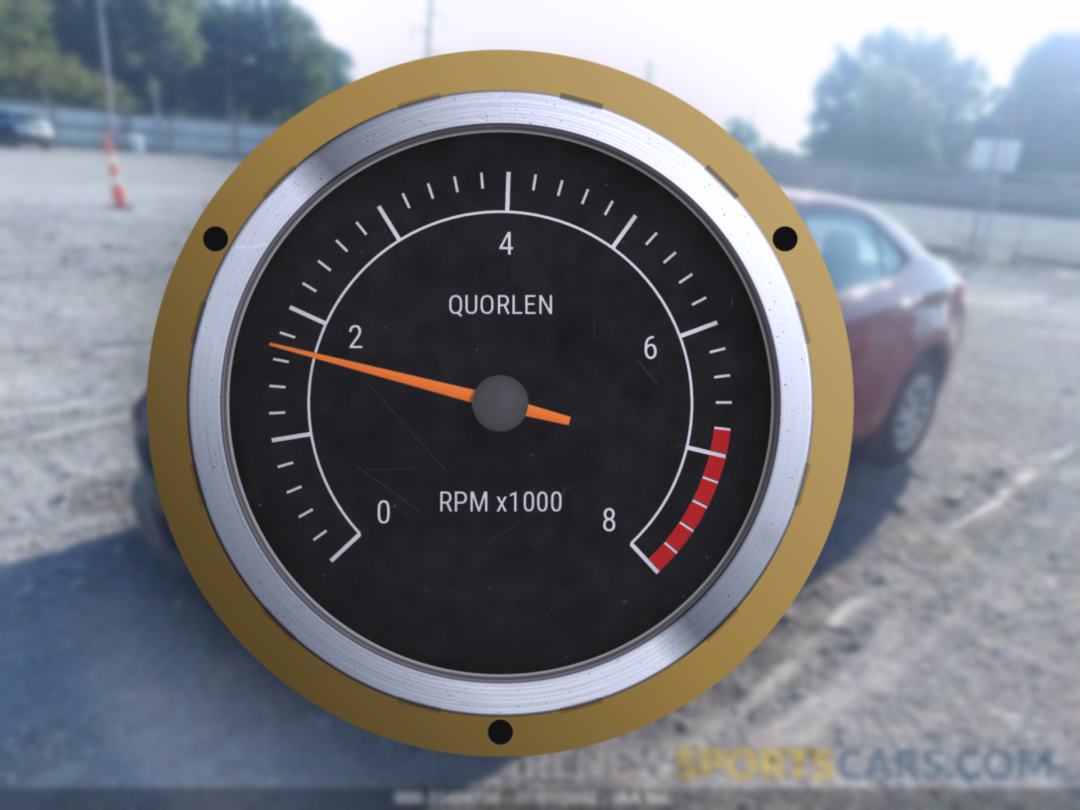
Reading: 1700,rpm
